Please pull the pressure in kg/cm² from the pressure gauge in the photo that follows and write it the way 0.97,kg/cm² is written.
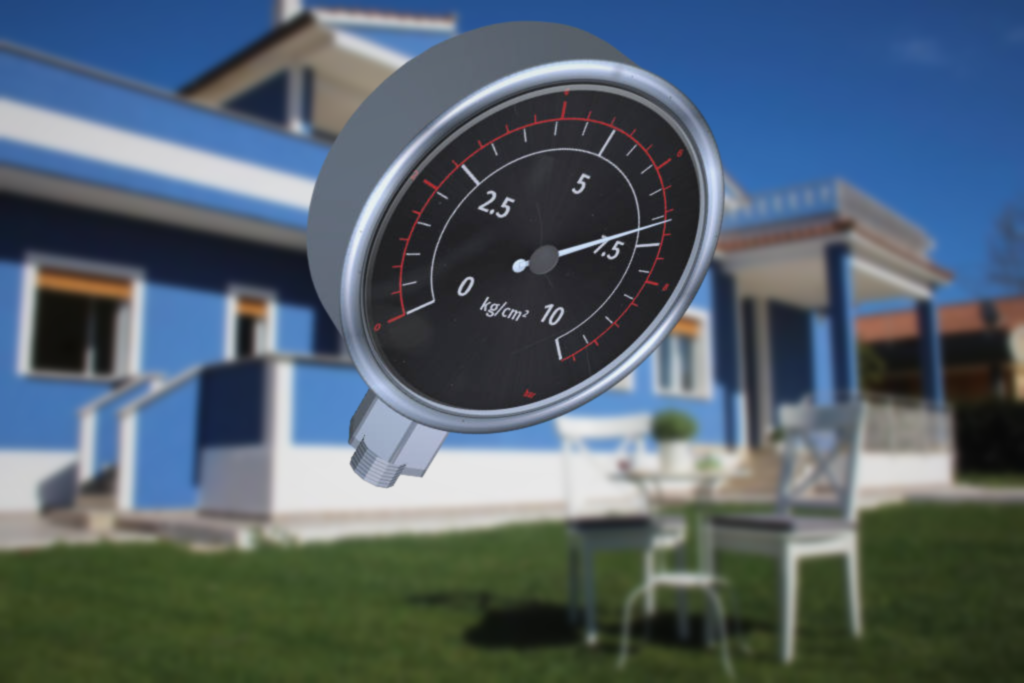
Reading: 7,kg/cm²
